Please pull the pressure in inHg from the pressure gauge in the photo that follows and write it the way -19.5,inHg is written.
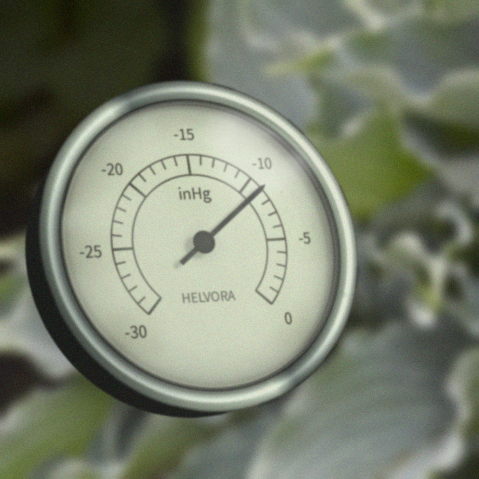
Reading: -9,inHg
